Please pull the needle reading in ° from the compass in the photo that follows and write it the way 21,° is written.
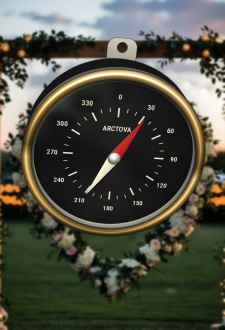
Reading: 30,°
